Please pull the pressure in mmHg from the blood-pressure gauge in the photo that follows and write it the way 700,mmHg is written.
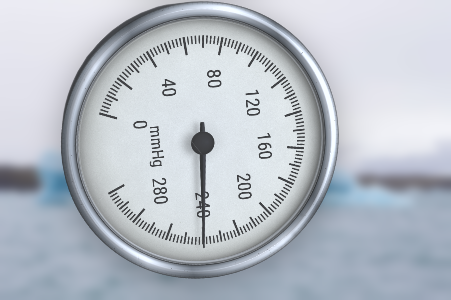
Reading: 240,mmHg
